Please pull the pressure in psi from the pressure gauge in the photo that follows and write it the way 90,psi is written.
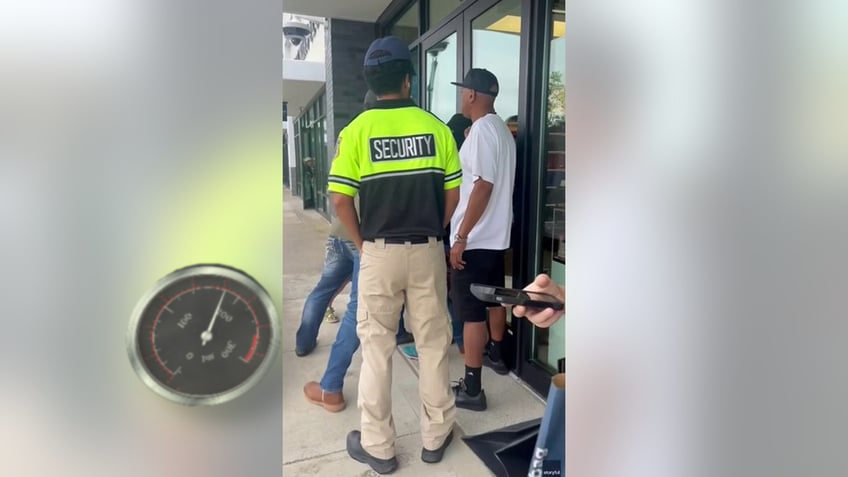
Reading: 180,psi
